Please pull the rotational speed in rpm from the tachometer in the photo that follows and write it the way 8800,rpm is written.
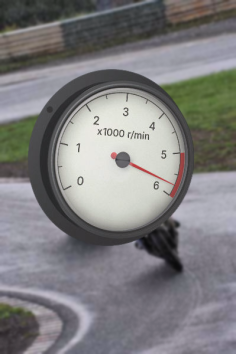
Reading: 5750,rpm
